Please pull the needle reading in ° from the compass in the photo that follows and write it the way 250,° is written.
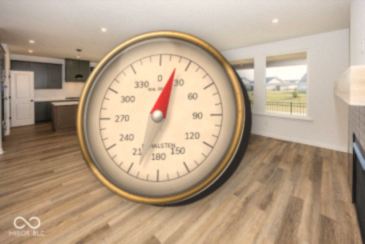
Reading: 20,°
